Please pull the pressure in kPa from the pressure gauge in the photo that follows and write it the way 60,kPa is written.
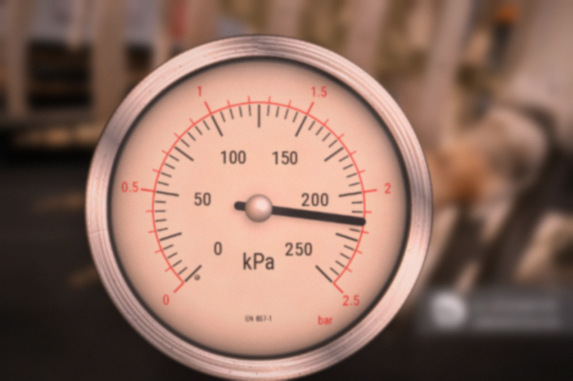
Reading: 215,kPa
